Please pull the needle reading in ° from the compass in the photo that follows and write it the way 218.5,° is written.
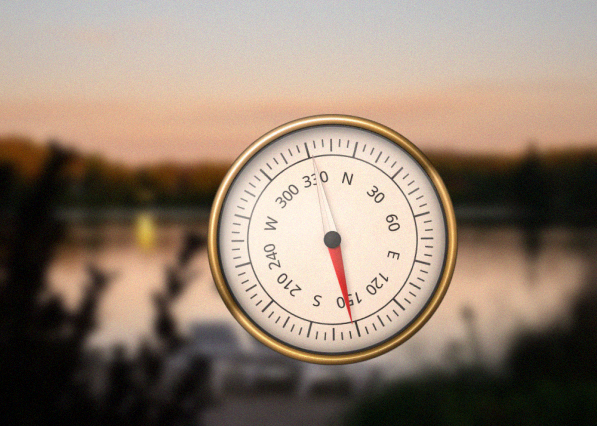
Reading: 152.5,°
